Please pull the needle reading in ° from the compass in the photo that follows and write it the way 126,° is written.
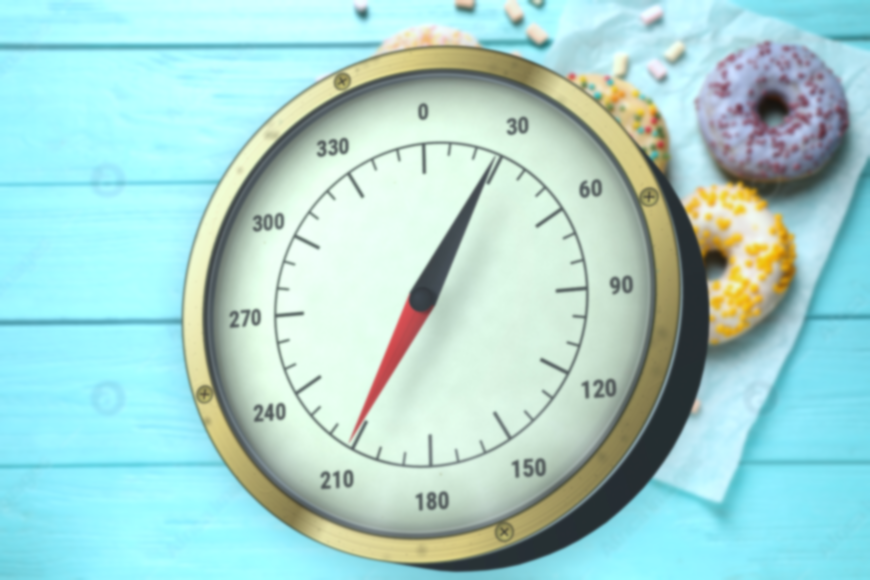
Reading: 210,°
